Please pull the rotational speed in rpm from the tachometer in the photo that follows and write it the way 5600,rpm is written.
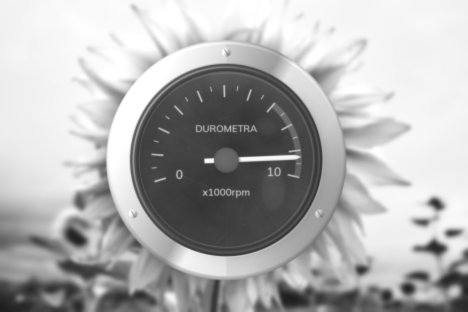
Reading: 9250,rpm
